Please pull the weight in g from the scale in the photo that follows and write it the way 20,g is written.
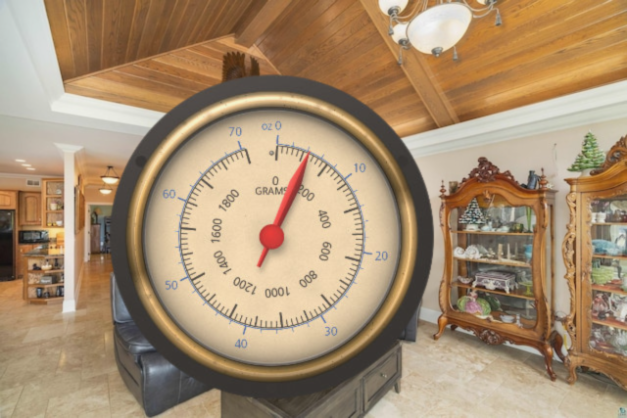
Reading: 120,g
